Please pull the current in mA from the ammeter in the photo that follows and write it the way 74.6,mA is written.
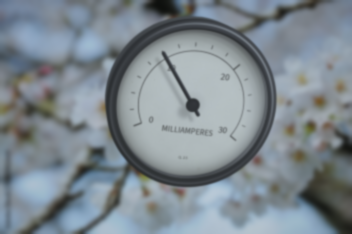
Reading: 10,mA
